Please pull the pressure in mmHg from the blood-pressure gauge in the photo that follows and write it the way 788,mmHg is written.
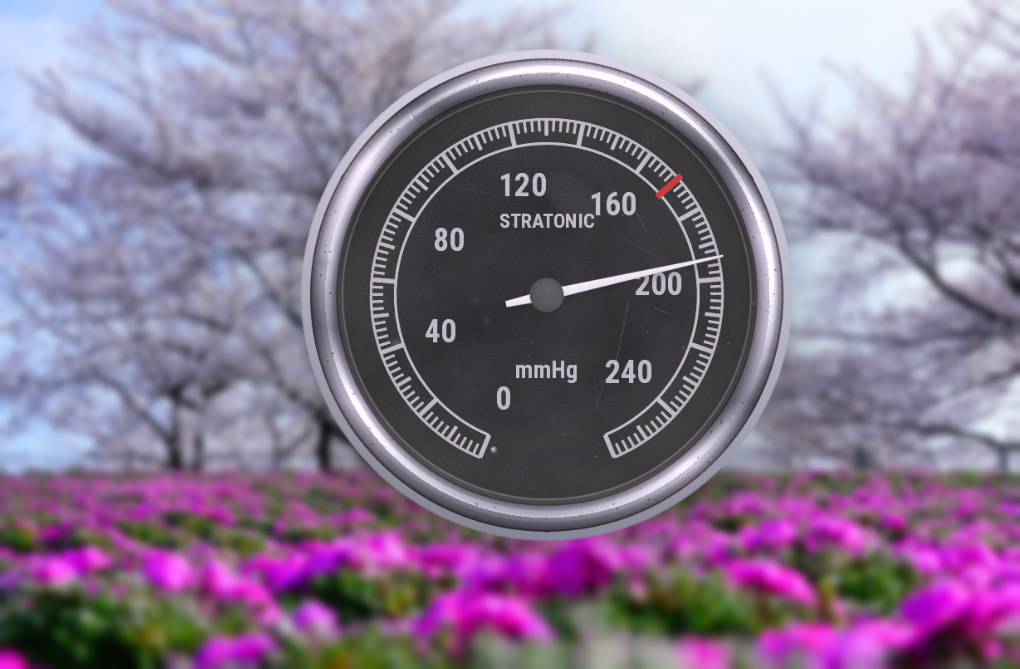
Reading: 194,mmHg
